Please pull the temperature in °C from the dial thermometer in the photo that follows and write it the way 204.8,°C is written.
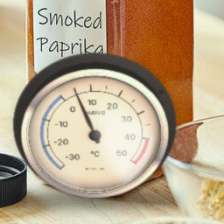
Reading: 5,°C
